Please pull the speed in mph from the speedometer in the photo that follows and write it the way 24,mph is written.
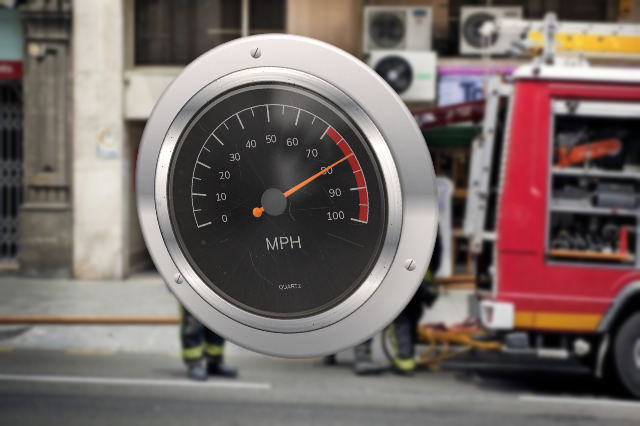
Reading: 80,mph
